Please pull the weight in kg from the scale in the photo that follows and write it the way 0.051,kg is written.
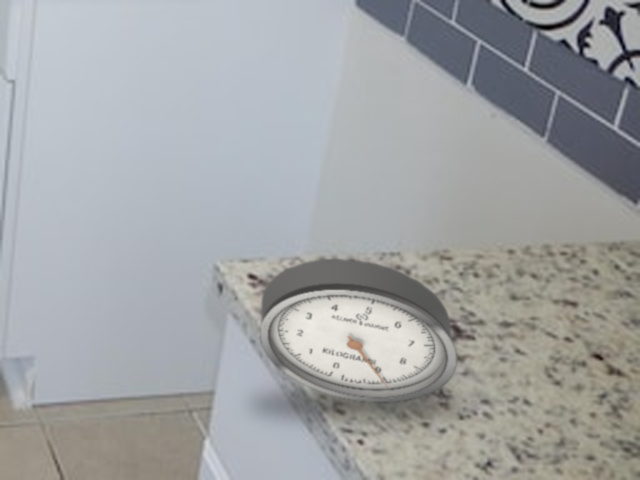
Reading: 9,kg
